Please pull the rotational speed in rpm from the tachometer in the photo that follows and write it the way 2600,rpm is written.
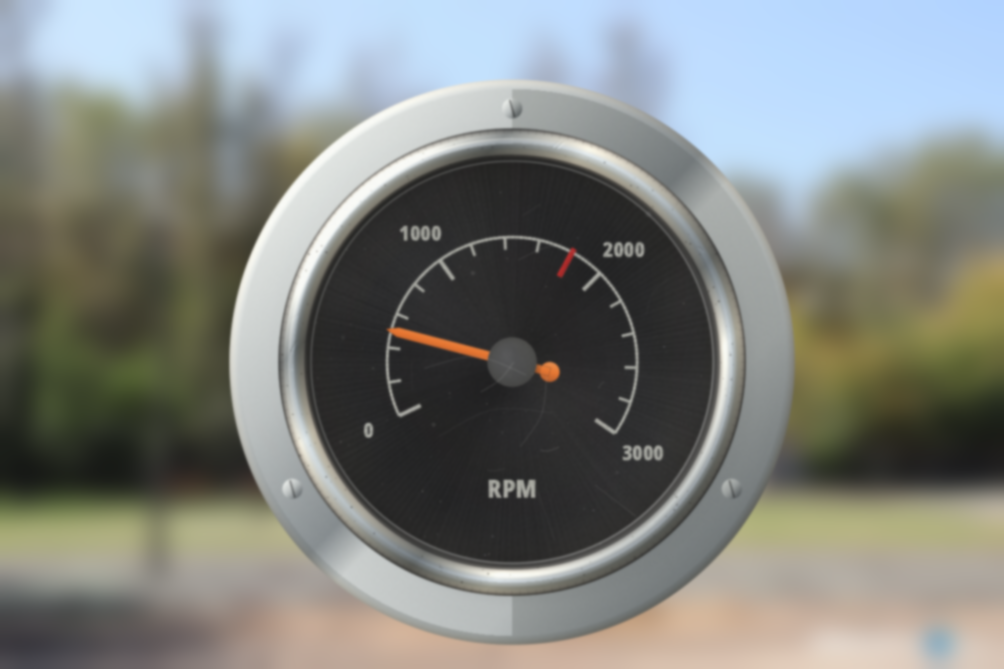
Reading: 500,rpm
